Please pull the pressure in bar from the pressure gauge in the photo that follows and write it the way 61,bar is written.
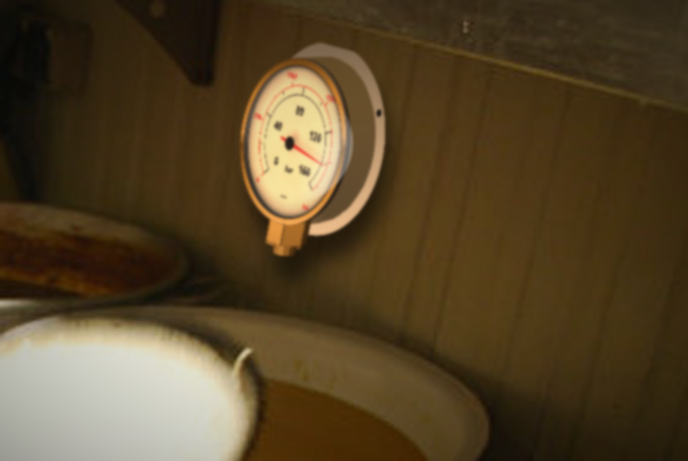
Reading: 140,bar
